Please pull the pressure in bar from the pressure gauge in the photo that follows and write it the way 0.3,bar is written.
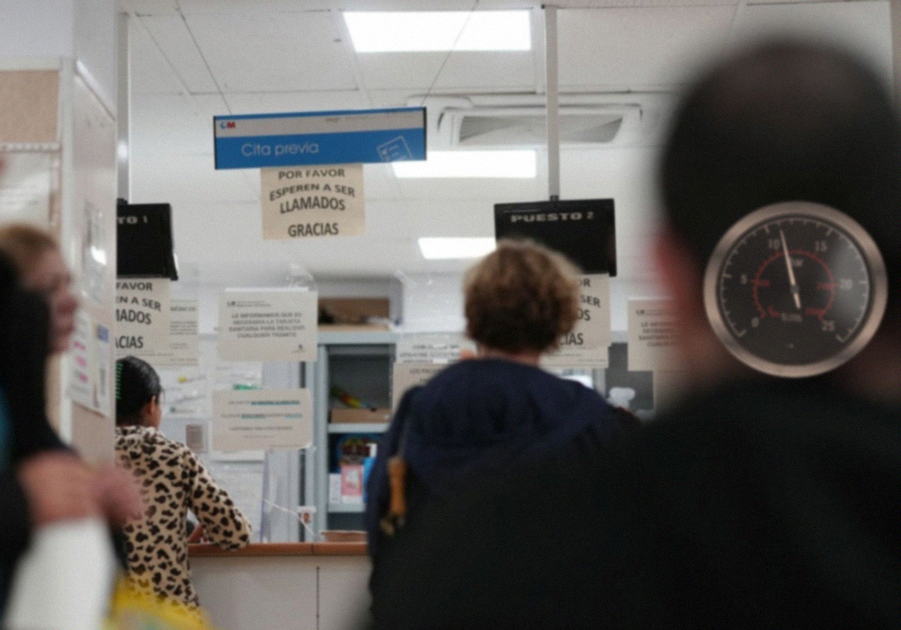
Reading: 11,bar
